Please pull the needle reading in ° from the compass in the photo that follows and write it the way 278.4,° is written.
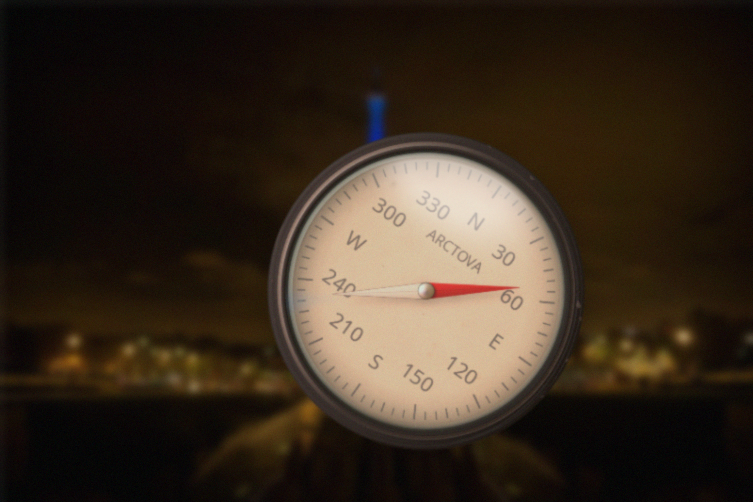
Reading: 52.5,°
